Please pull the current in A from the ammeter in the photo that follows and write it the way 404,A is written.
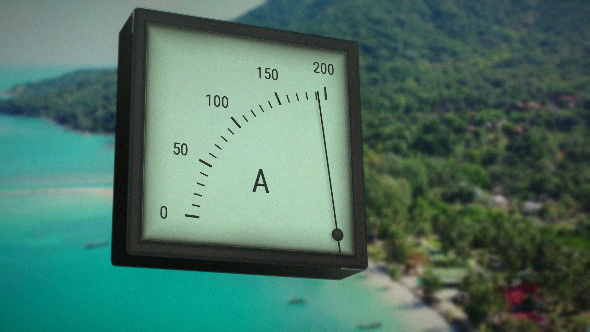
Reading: 190,A
